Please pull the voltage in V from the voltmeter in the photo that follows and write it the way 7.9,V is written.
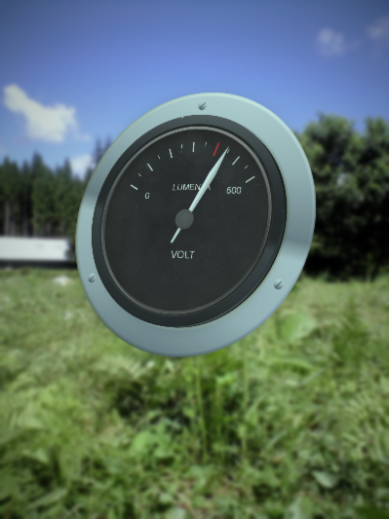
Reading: 450,V
